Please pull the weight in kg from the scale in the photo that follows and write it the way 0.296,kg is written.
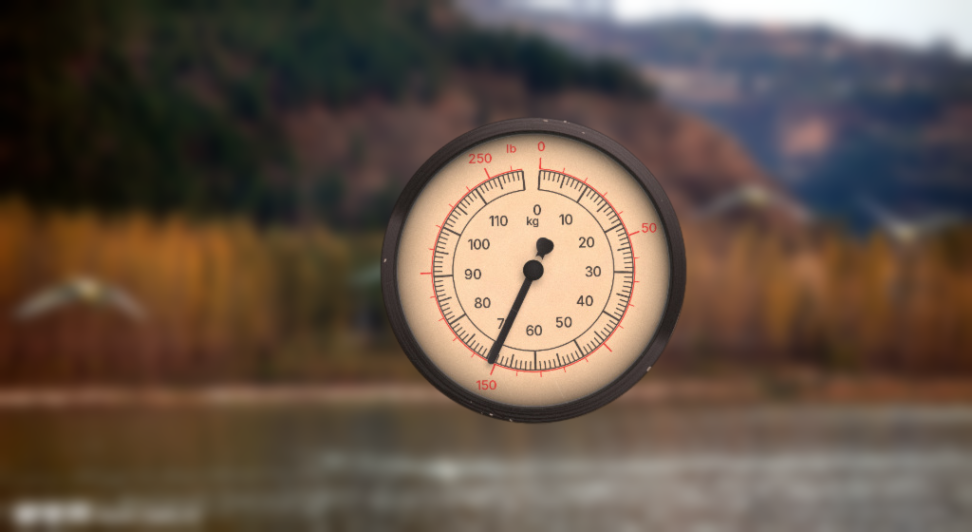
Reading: 69,kg
